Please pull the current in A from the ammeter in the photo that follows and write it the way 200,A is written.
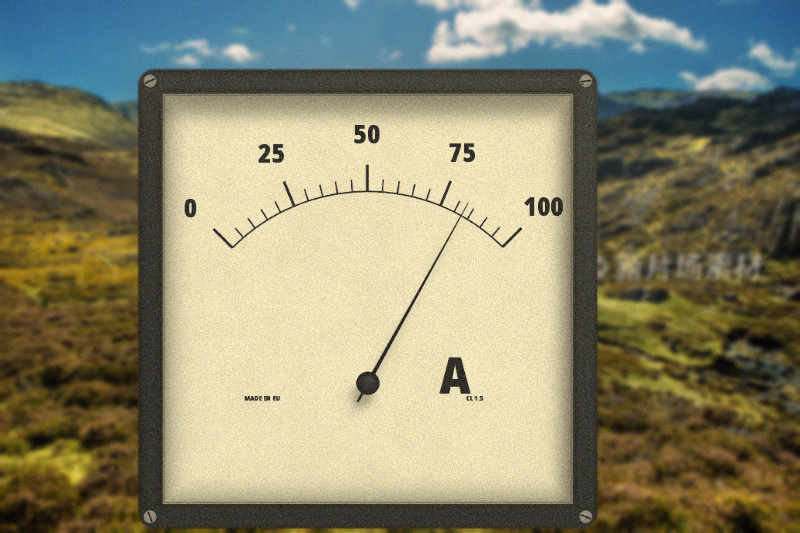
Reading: 82.5,A
